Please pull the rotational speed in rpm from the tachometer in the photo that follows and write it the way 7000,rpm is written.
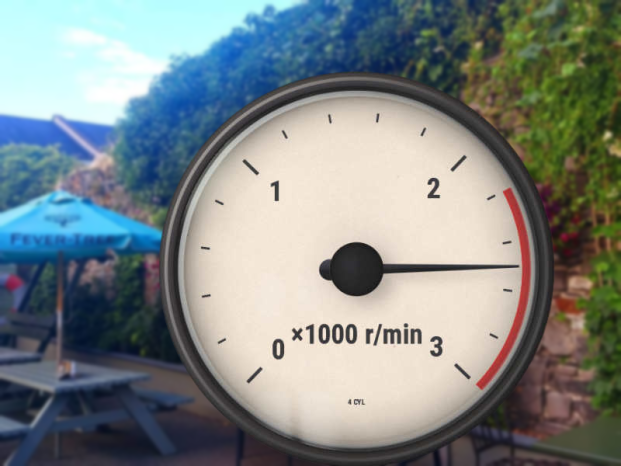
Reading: 2500,rpm
